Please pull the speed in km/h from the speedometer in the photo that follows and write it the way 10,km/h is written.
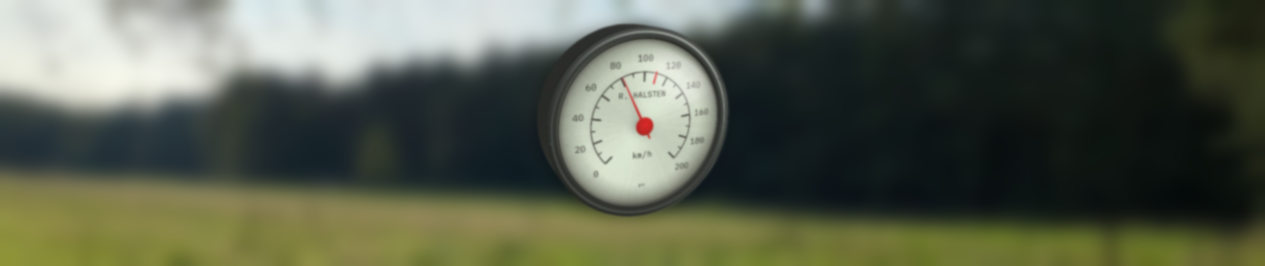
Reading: 80,km/h
